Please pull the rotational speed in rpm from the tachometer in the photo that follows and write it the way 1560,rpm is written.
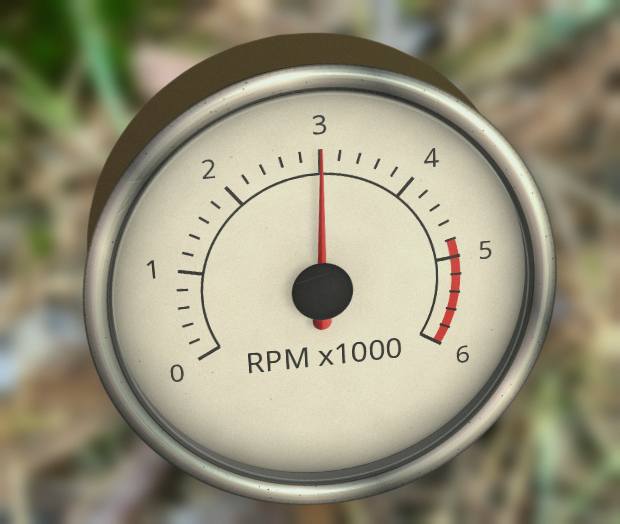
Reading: 3000,rpm
